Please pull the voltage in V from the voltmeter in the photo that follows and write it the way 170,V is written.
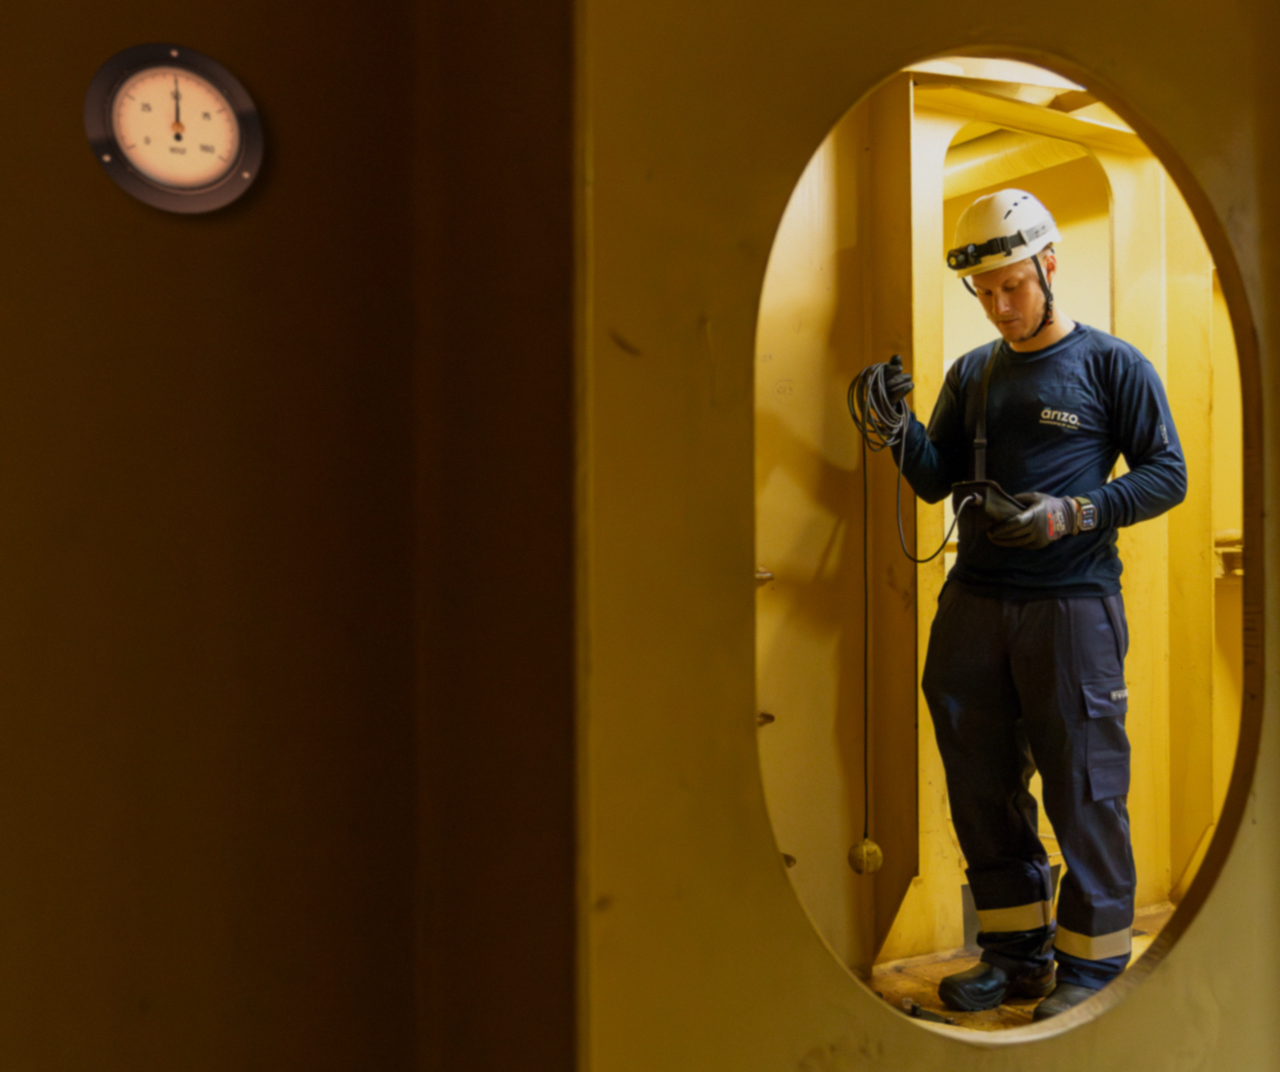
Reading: 50,V
